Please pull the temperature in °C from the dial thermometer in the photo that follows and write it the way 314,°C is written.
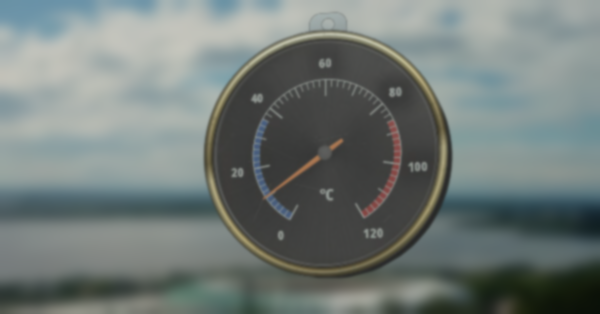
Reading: 10,°C
